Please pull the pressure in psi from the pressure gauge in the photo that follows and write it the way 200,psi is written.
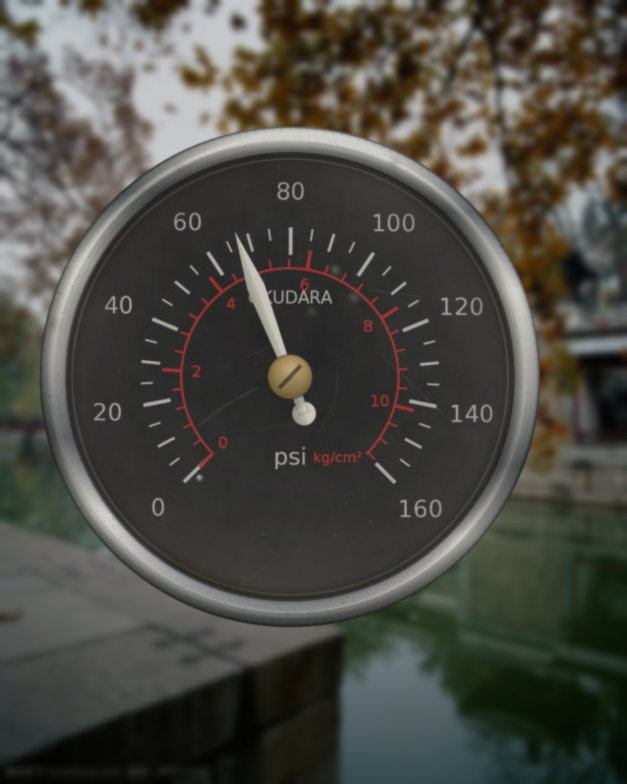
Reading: 67.5,psi
